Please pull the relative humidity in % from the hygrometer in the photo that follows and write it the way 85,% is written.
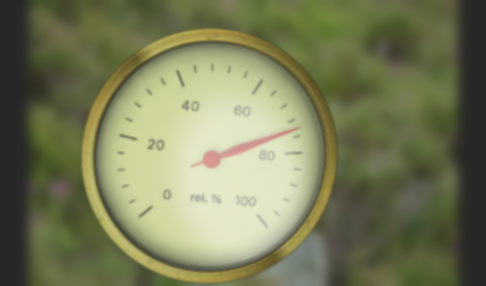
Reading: 74,%
